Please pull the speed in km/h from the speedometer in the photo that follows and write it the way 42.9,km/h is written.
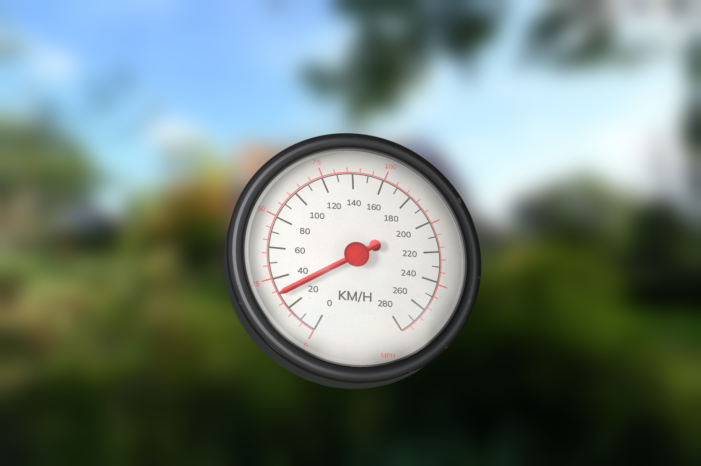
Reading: 30,km/h
